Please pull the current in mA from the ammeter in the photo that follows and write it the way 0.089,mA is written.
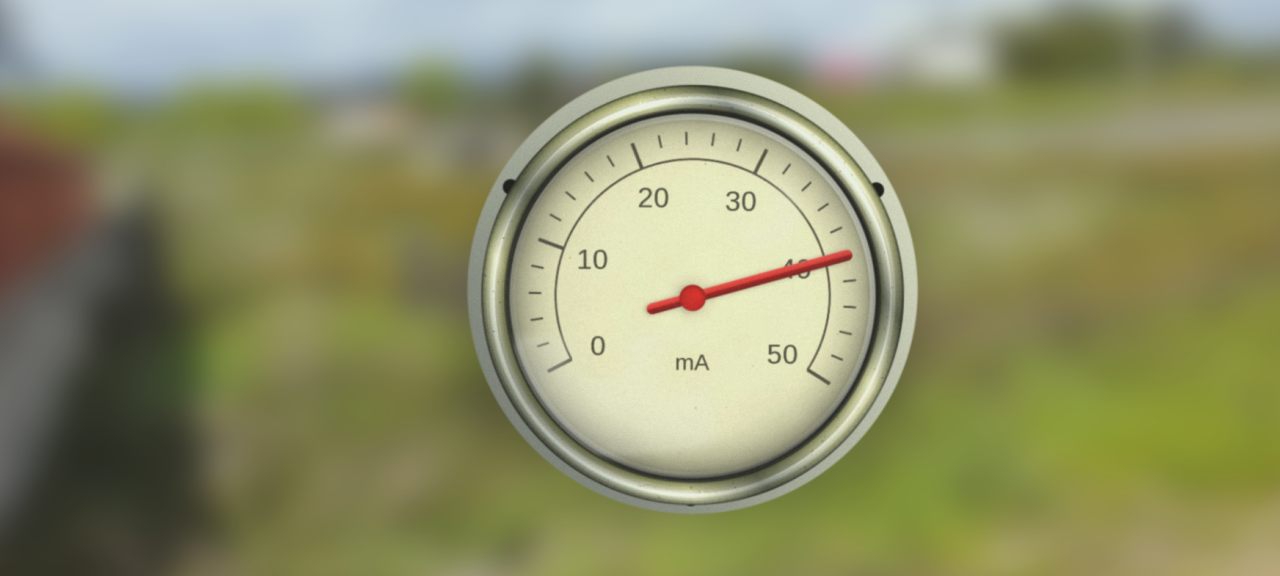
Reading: 40,mA
